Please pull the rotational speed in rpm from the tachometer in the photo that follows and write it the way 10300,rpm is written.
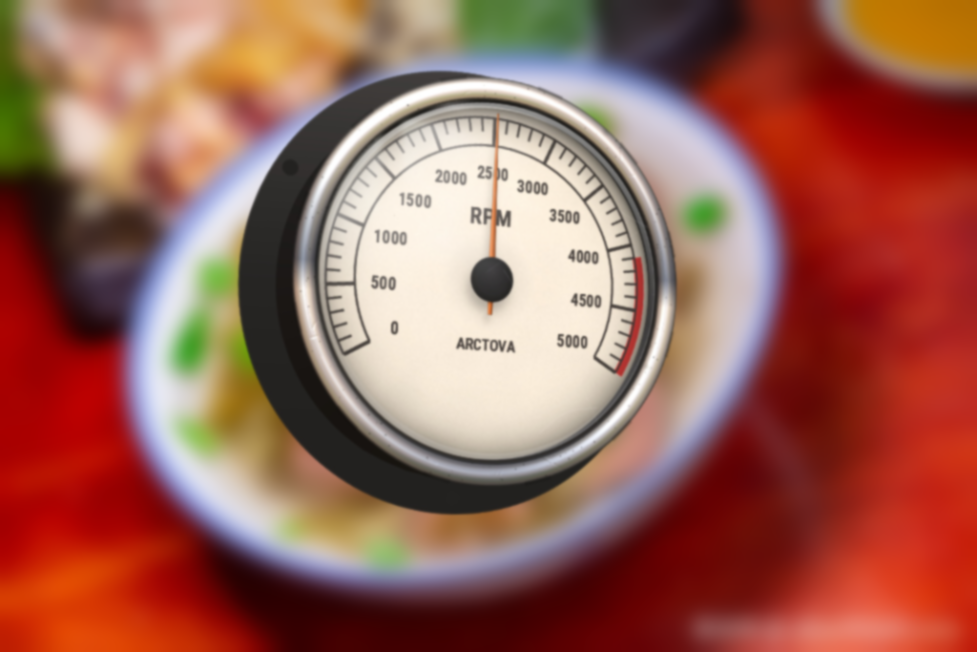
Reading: 2500,rpm
